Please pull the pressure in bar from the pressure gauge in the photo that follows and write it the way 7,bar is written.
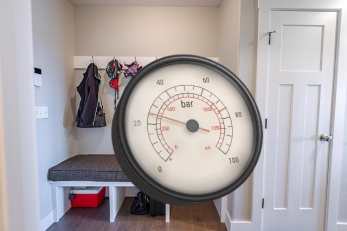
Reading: 25,bar
